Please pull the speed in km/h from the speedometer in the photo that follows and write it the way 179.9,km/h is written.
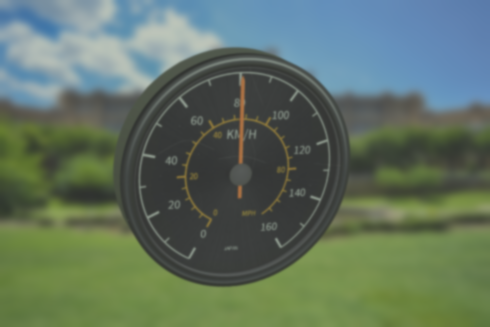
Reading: 80,km/h
